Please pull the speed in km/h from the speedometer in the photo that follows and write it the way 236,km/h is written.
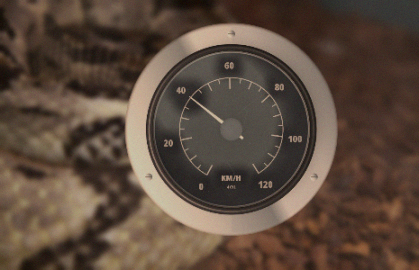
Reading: 40,km/h
